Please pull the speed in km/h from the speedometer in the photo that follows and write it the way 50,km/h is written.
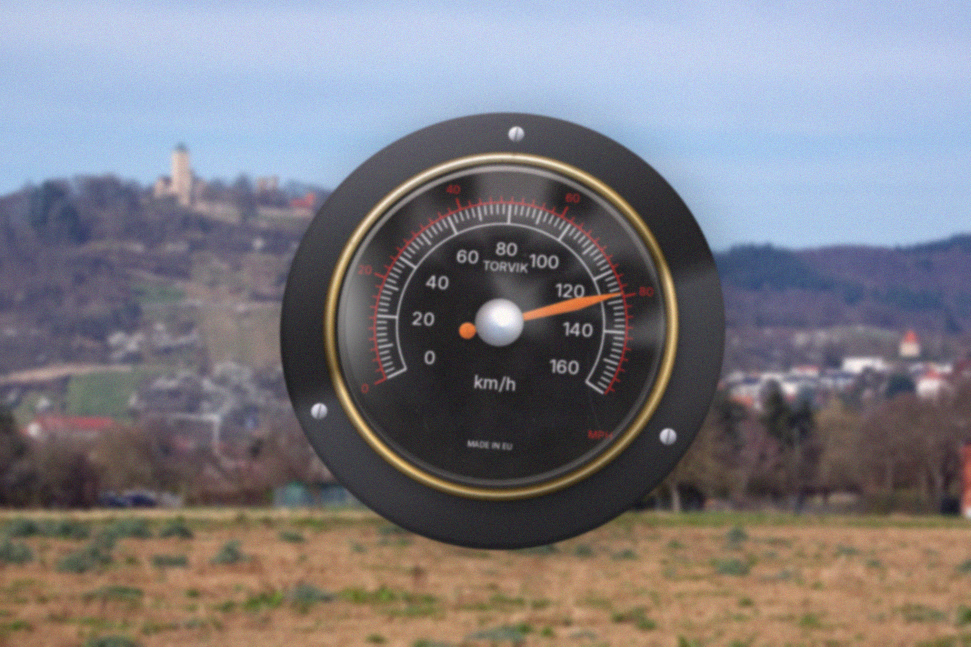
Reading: 128,km/h
